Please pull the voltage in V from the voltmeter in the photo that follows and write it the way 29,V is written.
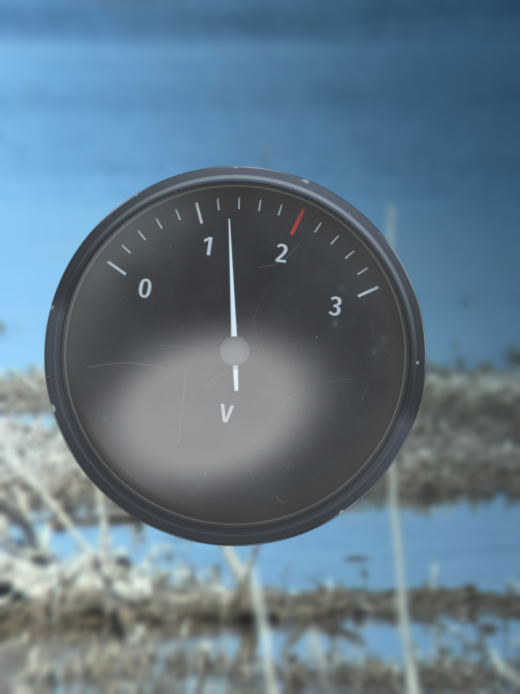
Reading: 1.3,V
